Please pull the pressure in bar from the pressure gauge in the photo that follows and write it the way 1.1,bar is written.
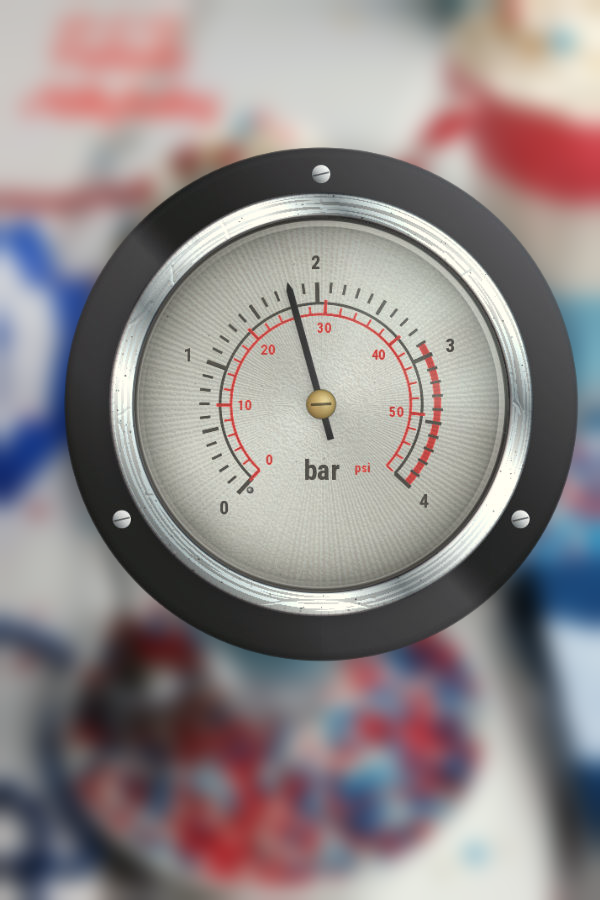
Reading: 1.8,bar
